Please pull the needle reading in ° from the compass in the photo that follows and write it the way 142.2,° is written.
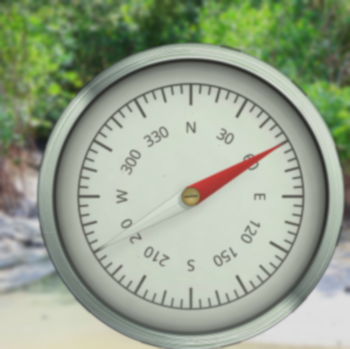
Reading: 60,°
